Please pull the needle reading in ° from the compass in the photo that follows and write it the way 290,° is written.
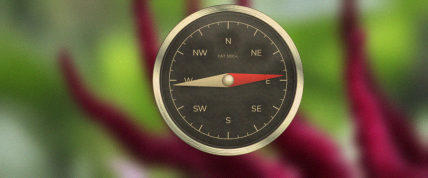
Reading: 85,°
